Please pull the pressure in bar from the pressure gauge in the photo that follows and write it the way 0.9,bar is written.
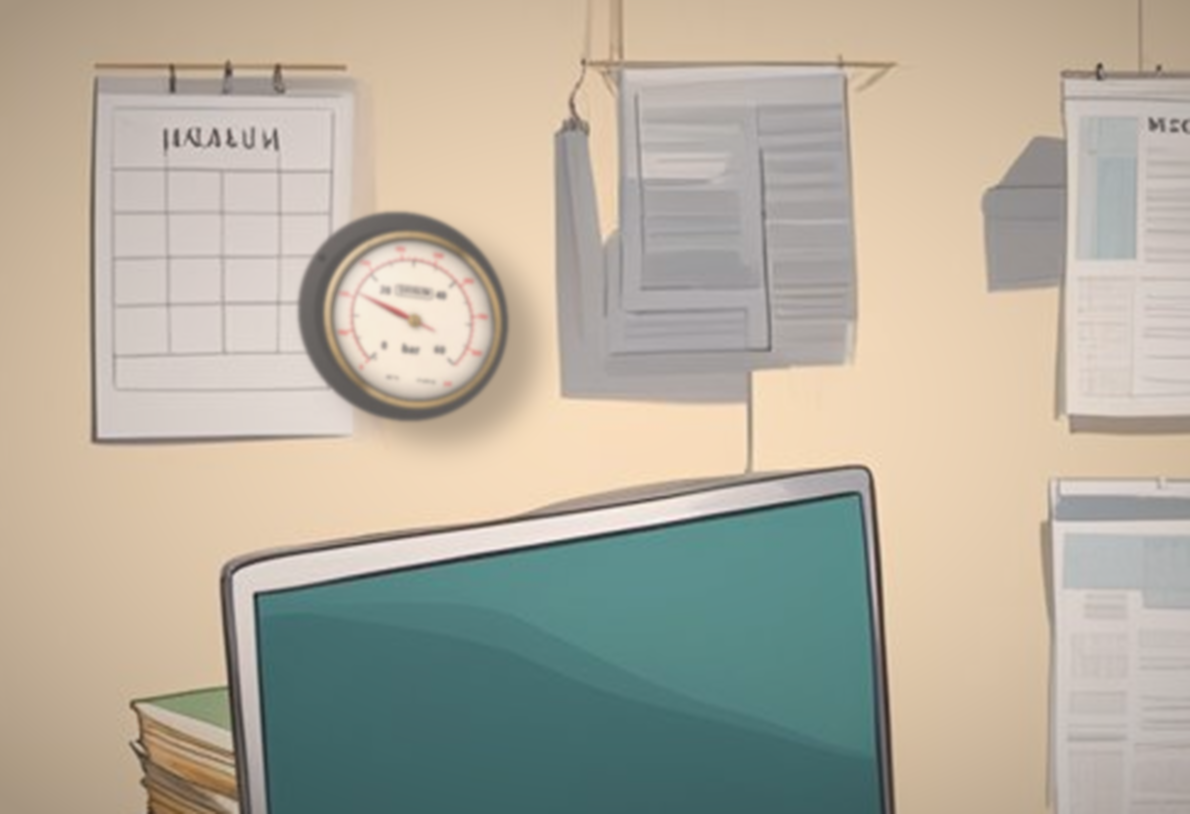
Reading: 15,bar
